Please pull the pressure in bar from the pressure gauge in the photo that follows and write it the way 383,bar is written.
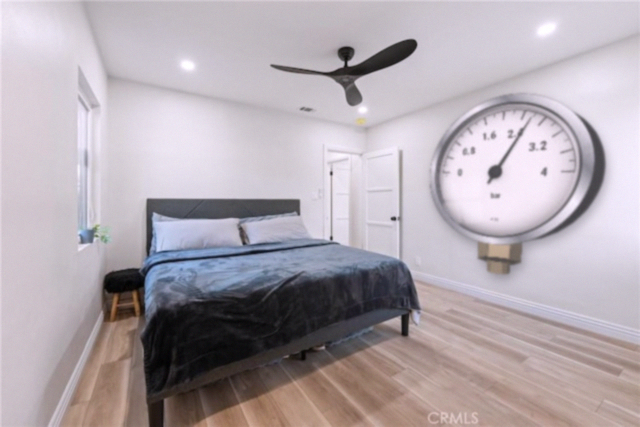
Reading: 2.6,bar
